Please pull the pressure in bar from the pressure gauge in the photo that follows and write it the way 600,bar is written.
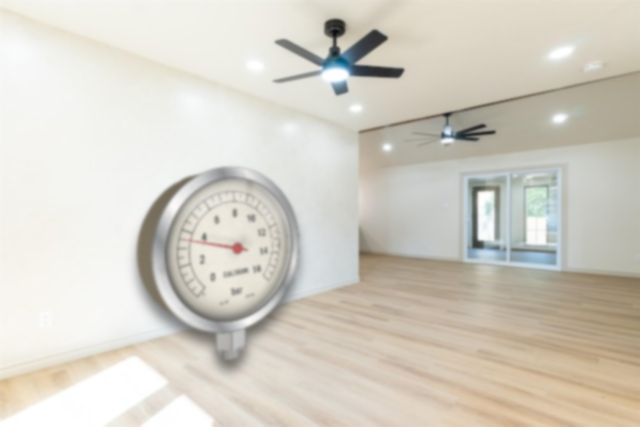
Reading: 3.5,bar
